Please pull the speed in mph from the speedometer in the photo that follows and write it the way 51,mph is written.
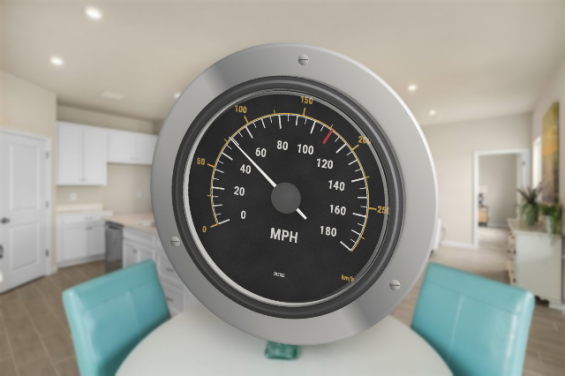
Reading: 50,mph
